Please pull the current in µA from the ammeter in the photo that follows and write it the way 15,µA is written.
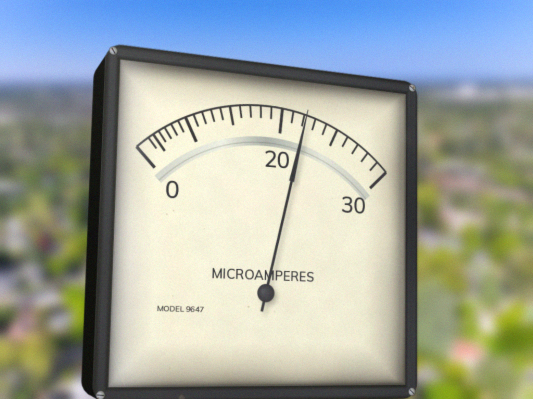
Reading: 22,µA
